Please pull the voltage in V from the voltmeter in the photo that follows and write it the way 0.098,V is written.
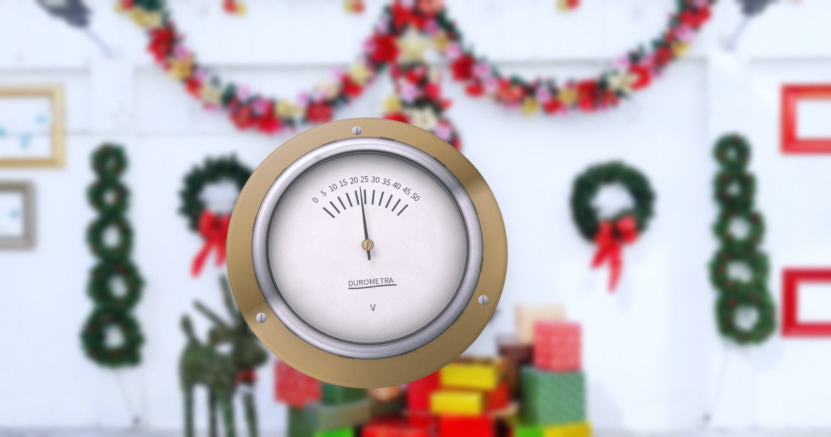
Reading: 22.5,V
